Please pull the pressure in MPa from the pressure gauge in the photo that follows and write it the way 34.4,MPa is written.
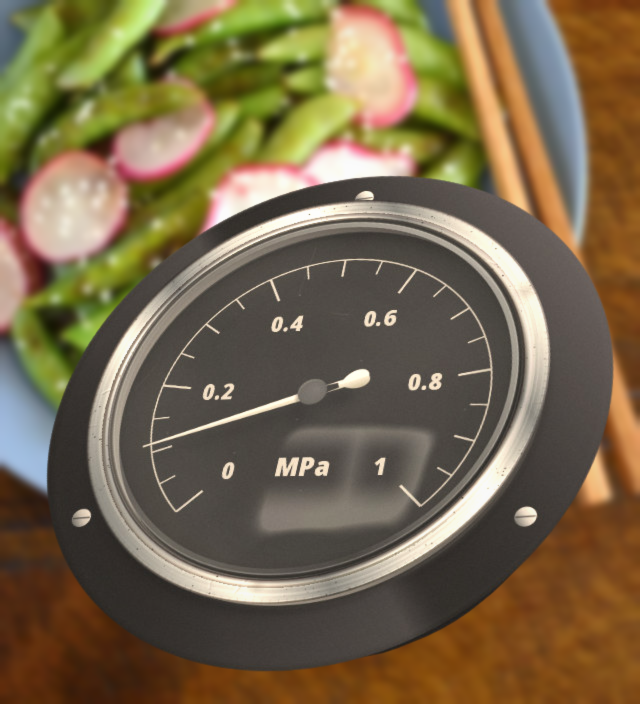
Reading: 0.1,MPa
